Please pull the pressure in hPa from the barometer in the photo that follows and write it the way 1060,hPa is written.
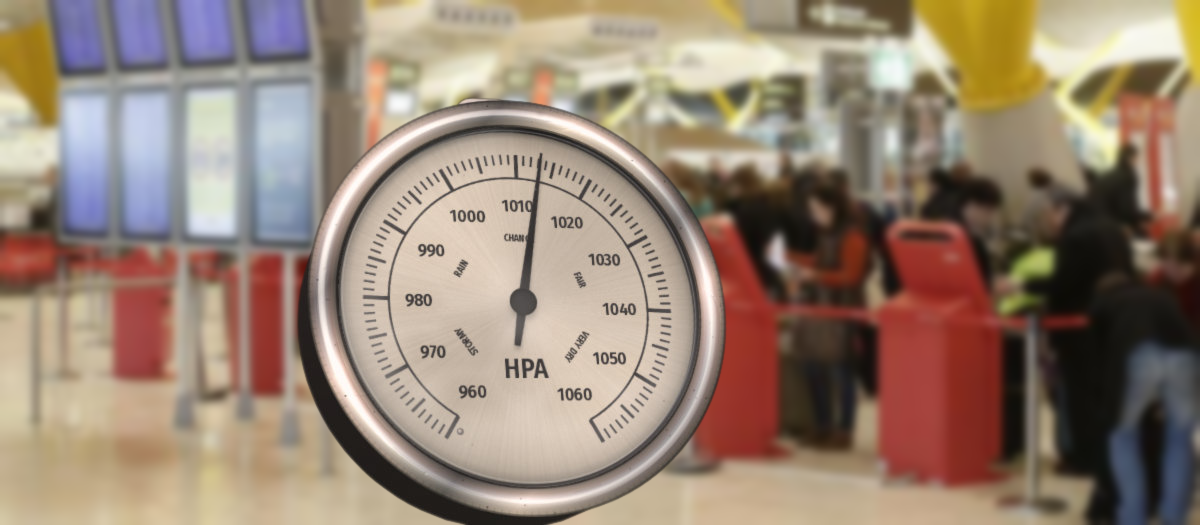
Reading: 1013,hPa
